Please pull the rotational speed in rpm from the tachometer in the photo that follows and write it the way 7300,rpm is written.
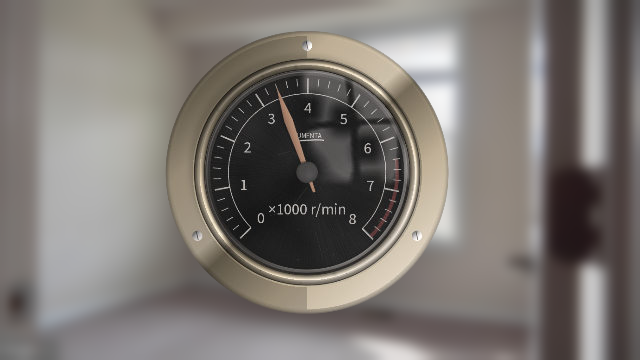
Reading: 3400,rpm
